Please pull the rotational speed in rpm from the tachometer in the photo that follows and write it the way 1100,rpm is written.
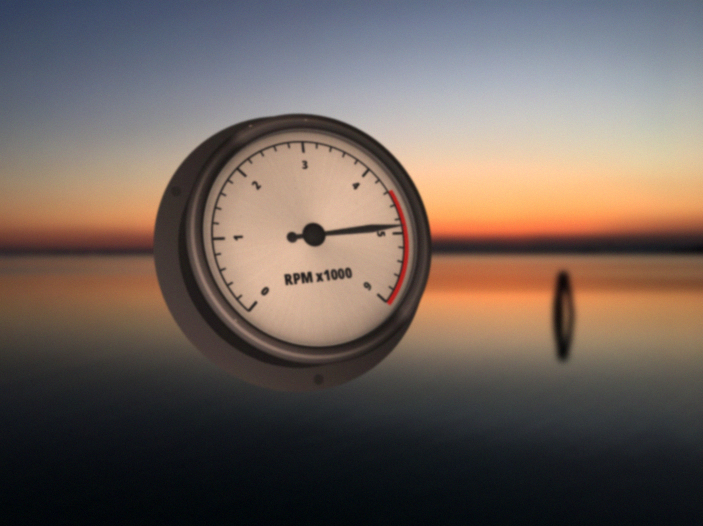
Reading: 4900,rpm
